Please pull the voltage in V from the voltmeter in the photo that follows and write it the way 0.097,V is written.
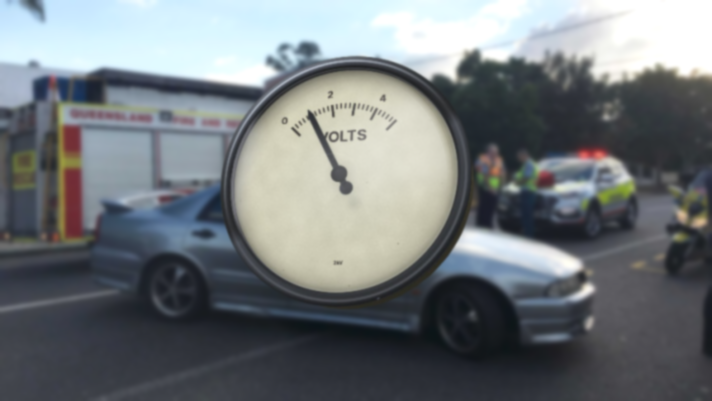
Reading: 1,V
